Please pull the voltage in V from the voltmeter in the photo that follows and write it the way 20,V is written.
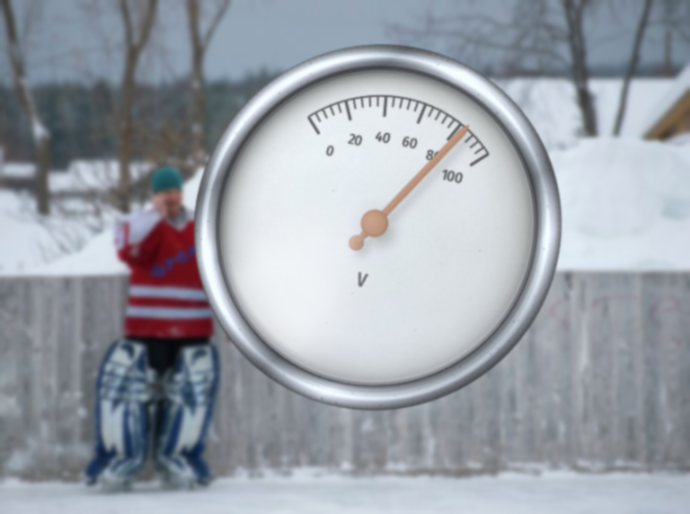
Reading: 84,V
